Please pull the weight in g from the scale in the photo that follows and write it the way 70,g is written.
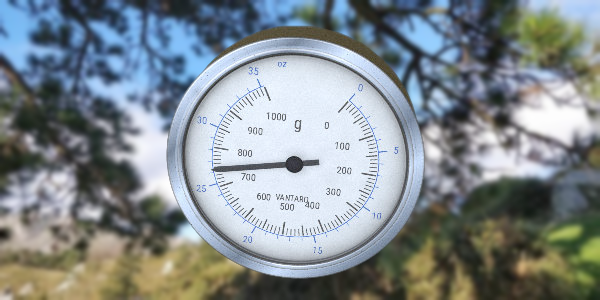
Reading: 750,g
